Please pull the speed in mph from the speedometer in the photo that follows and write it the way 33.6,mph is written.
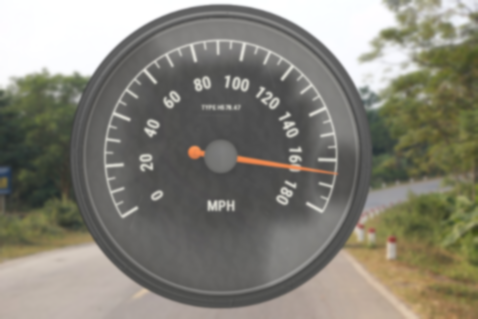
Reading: 165,mph
